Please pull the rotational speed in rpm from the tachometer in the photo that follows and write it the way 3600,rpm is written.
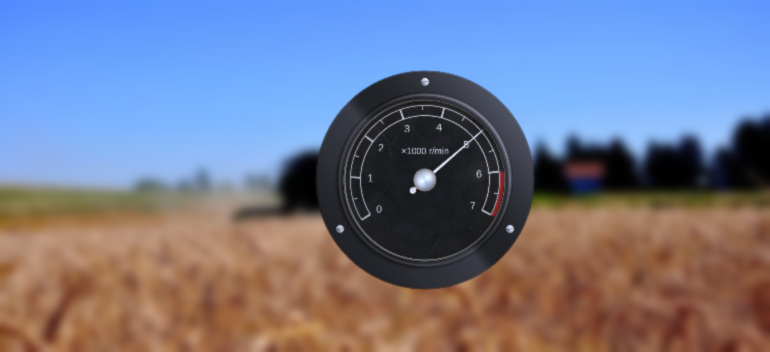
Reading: 5000,rpm
